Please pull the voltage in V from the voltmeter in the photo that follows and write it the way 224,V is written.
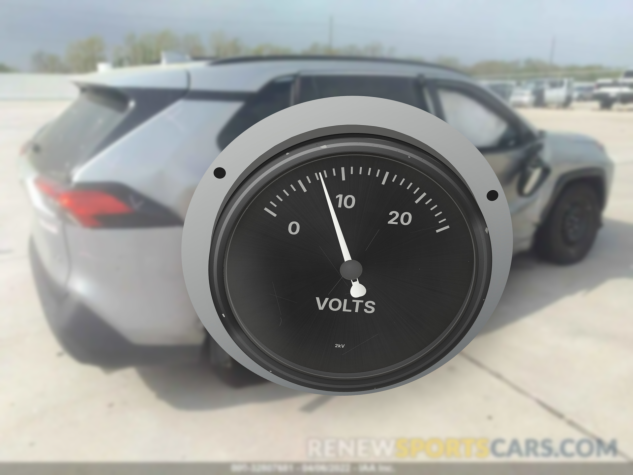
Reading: 7.5,V
